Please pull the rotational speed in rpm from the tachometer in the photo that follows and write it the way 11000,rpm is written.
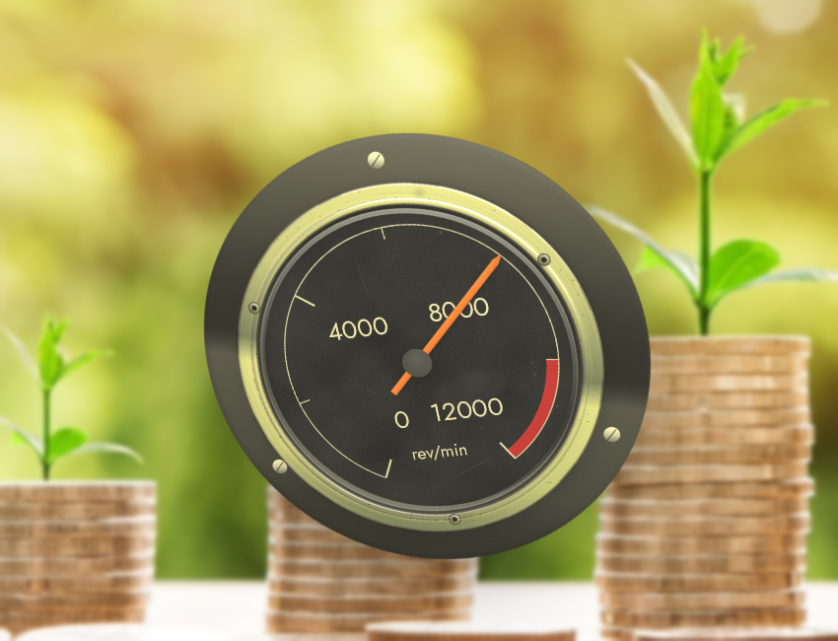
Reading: 8000,rpm
